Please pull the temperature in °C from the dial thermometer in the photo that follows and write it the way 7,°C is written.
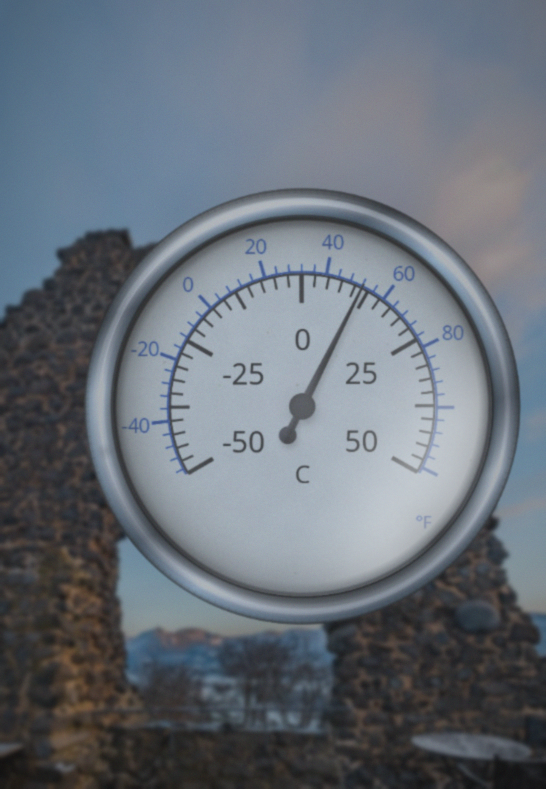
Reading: 11.25,°C
